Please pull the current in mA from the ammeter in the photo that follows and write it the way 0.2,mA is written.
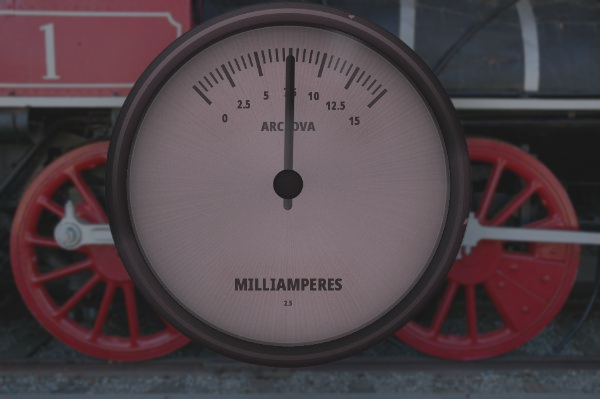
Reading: 7.5,mA
